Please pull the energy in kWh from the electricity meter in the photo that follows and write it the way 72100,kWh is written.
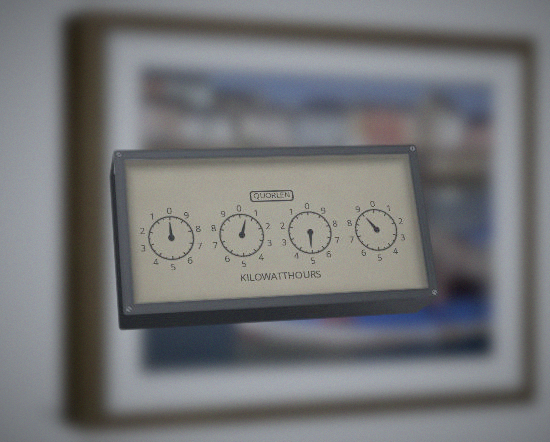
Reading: 49,kWh
